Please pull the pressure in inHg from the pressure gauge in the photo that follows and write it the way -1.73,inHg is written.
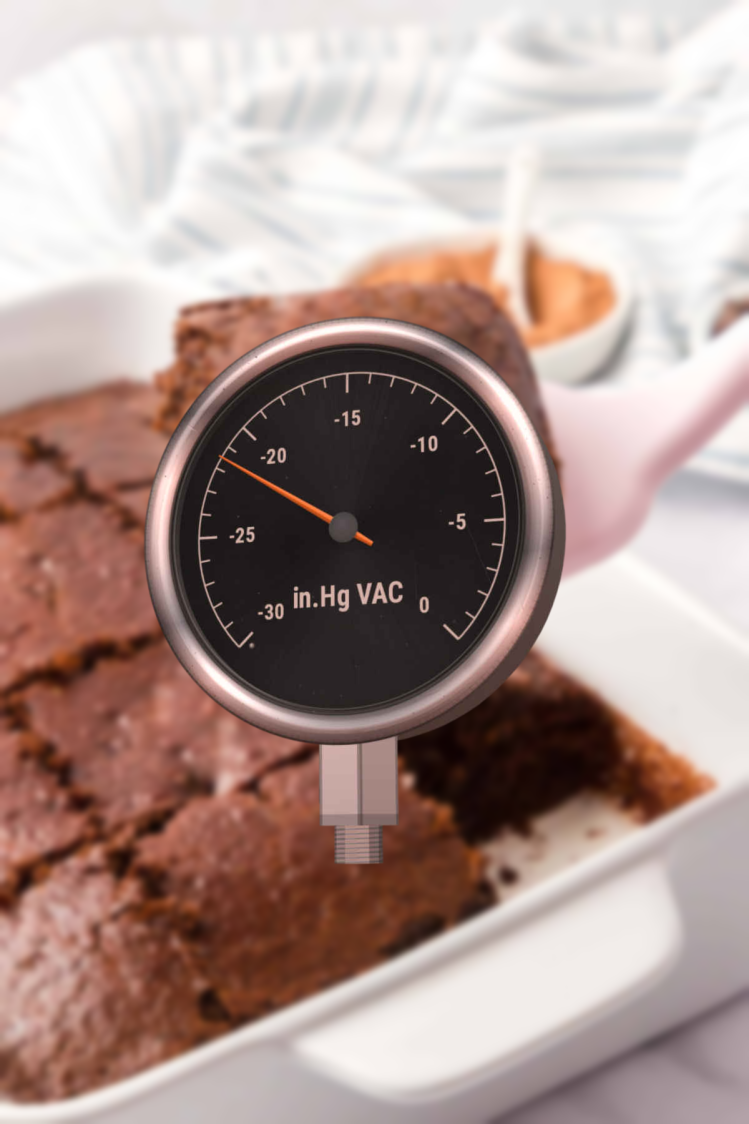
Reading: -21.5,inHg
